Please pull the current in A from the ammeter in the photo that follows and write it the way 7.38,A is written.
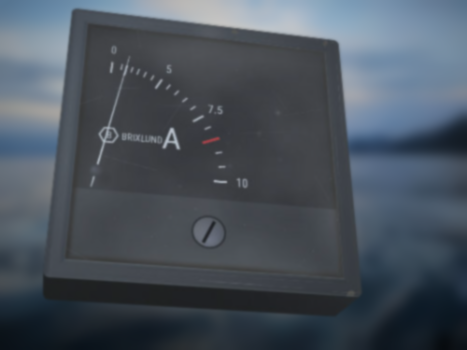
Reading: 2.5,A
